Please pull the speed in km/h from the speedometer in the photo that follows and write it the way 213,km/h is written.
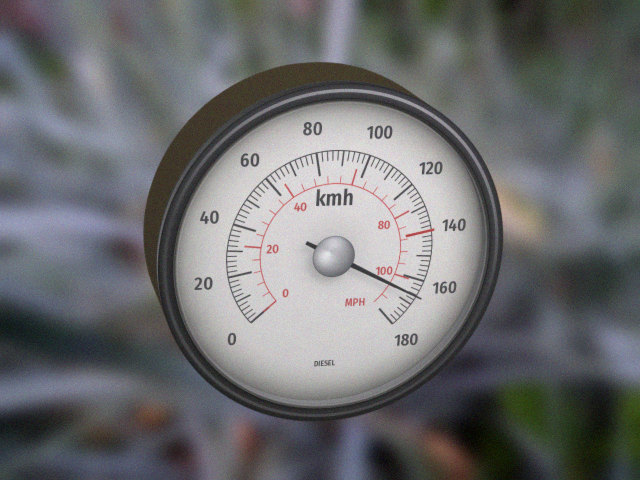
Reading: 166,km/h
